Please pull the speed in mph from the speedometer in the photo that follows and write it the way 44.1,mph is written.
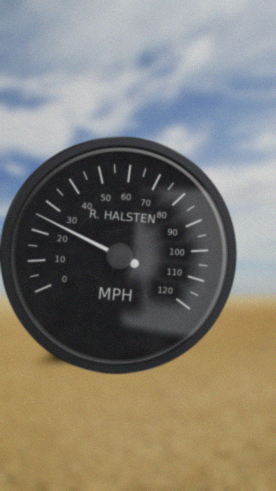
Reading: 25,mph
